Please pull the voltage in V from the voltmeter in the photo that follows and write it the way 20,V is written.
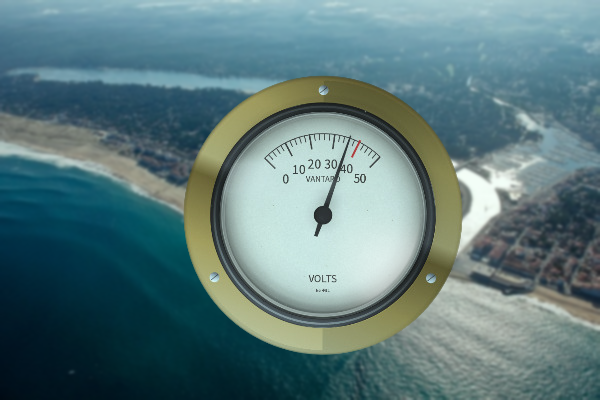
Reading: 36,V
